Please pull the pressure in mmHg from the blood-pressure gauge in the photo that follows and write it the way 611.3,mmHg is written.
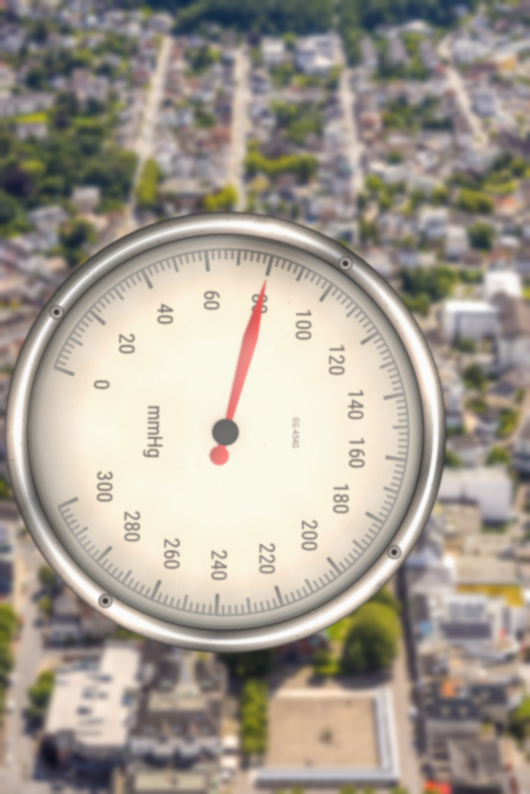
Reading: 80,mmHg
